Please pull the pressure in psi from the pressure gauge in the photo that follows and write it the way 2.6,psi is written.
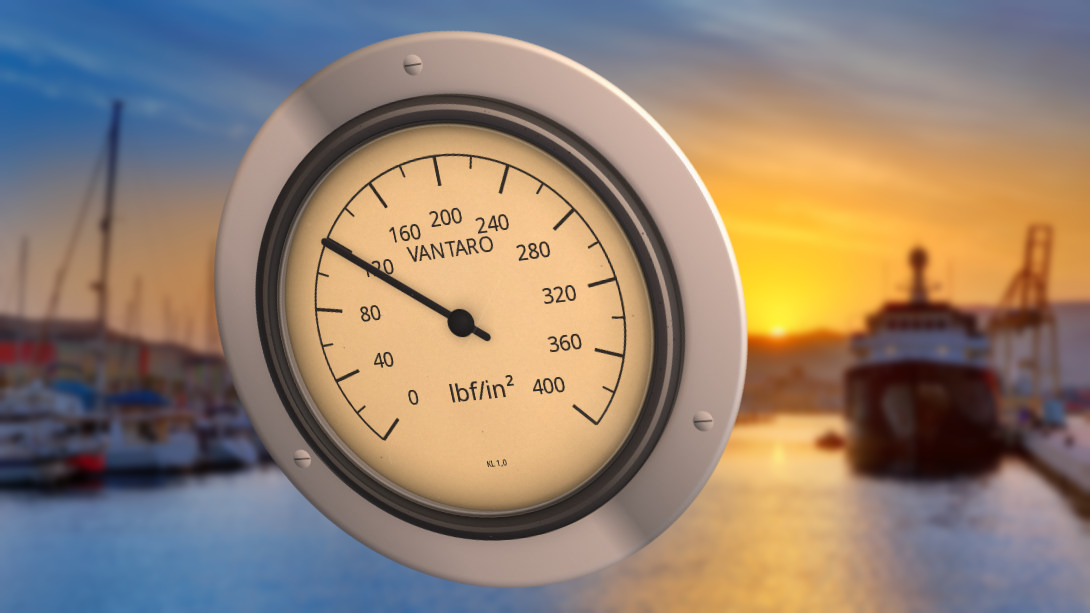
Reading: 120,psi
